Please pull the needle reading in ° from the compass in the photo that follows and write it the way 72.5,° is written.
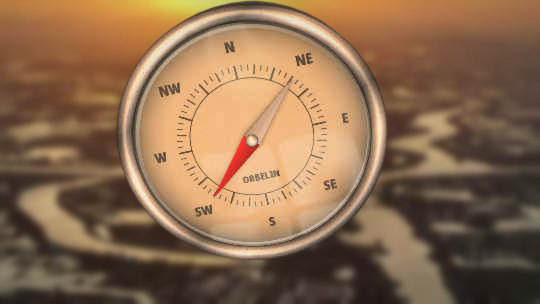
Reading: 225,°
